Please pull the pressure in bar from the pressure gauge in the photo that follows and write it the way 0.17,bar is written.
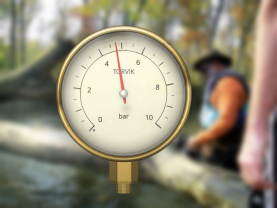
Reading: 4.75,bar
